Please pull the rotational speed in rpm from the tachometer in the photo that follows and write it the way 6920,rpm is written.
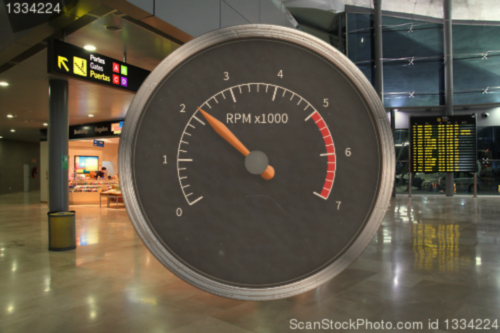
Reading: 2200,rpm
